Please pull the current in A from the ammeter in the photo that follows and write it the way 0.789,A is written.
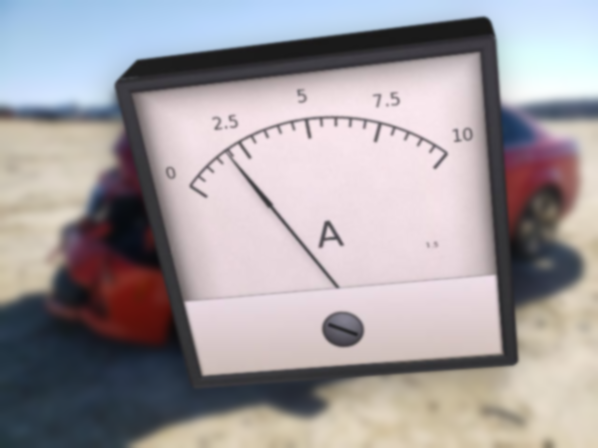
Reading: 2,A
